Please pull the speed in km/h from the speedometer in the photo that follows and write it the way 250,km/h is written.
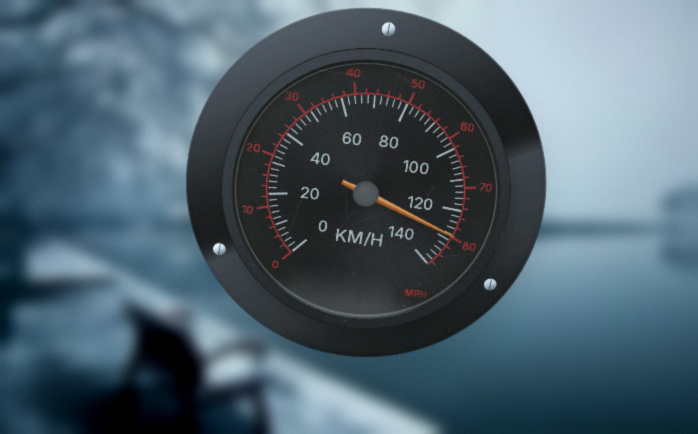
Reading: 128,km/h
